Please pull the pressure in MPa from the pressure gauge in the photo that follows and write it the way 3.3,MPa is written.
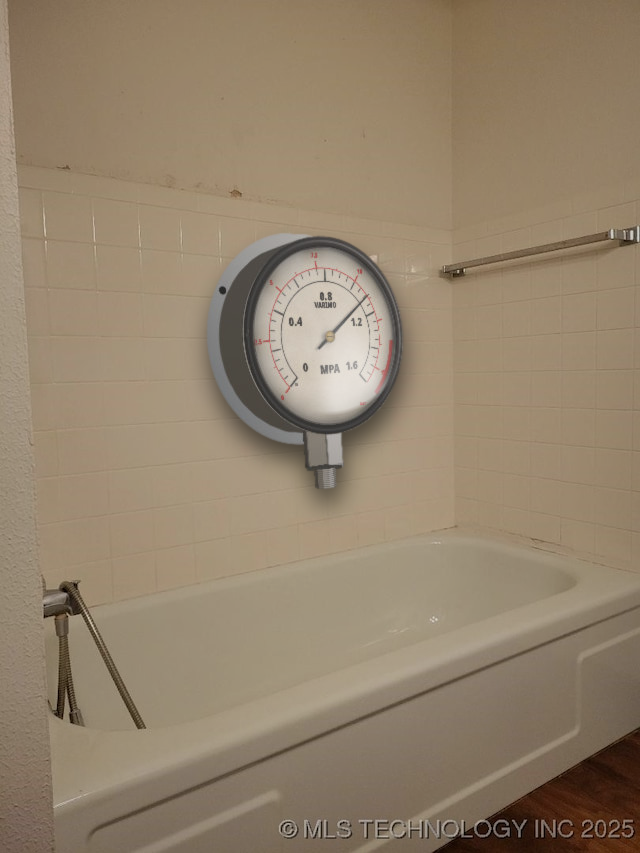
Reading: 1.1,MPa
